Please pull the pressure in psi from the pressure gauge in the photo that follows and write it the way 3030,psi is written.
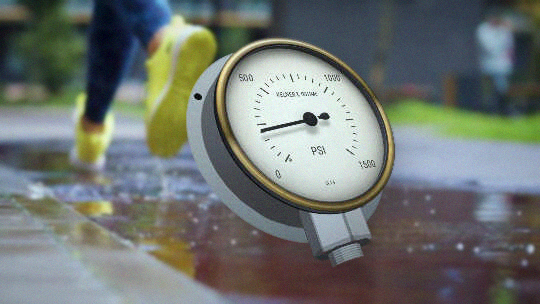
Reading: 200,psi
